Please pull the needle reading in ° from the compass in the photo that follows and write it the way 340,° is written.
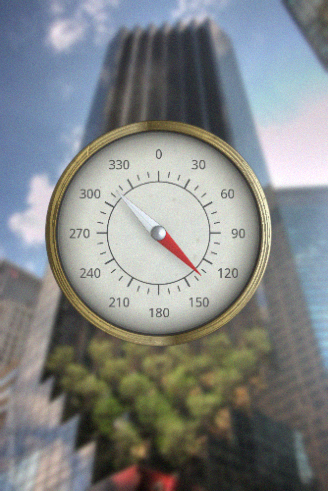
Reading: 135,°
